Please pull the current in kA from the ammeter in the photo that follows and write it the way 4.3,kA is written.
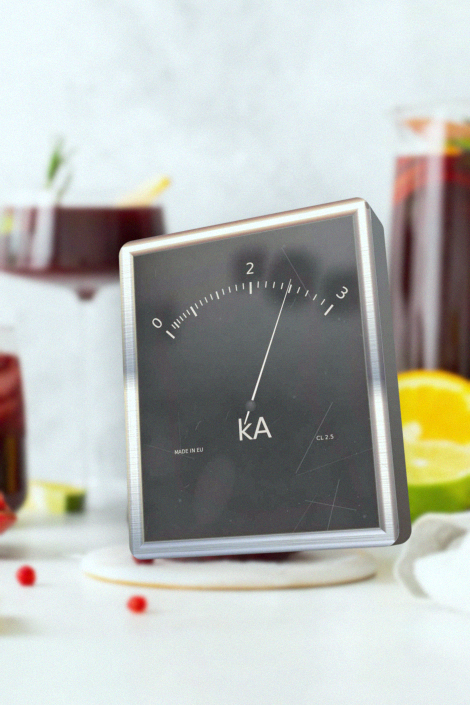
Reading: 2.5,kA
